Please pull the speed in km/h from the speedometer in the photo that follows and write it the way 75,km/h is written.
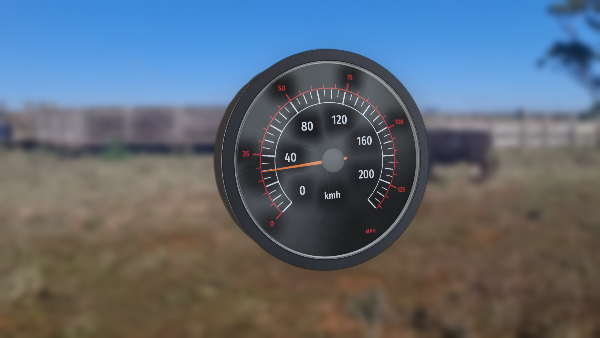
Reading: 30,km/h
